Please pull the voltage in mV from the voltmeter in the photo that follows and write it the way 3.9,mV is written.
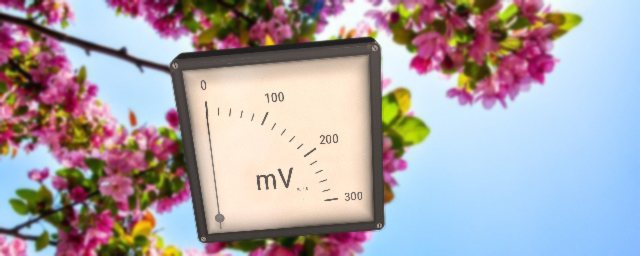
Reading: 0,mV
